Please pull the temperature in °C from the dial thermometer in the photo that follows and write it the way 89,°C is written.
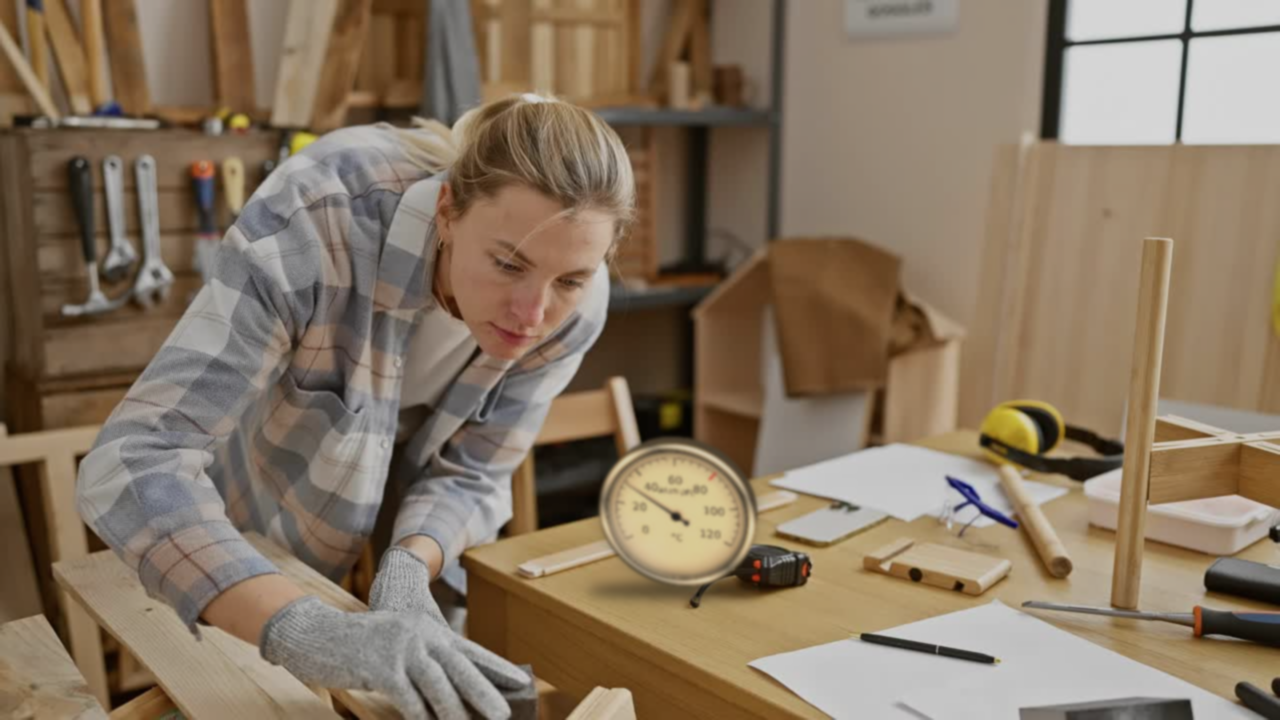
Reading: 32,°C
